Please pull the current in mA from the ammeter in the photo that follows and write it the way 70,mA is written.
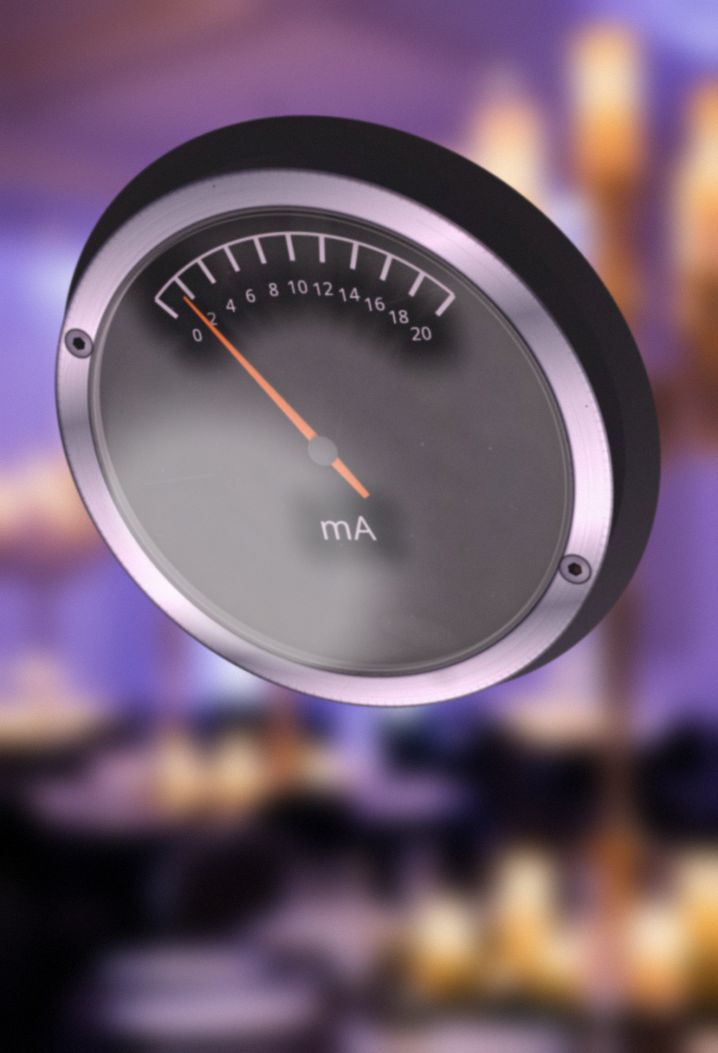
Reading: 2,mA
